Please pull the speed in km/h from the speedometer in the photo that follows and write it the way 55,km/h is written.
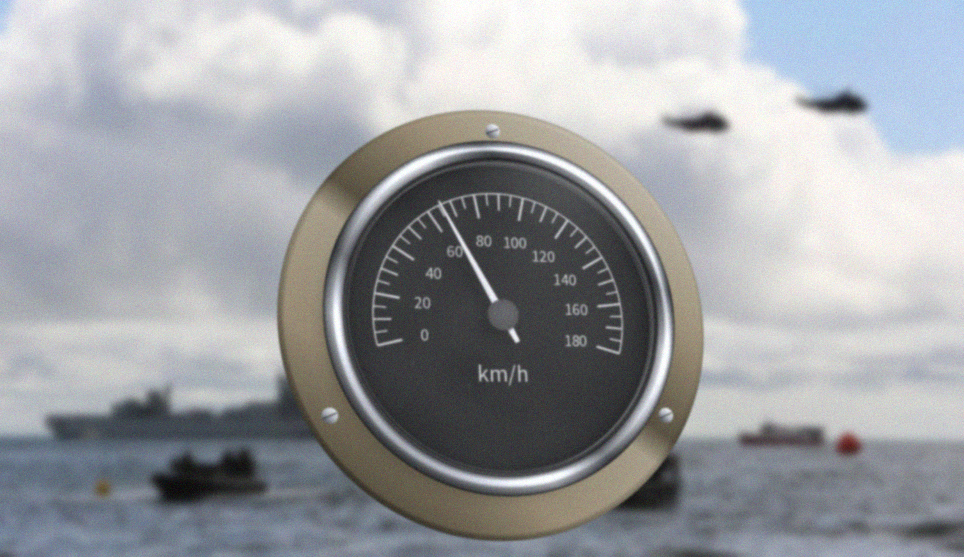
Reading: 65,km/h
